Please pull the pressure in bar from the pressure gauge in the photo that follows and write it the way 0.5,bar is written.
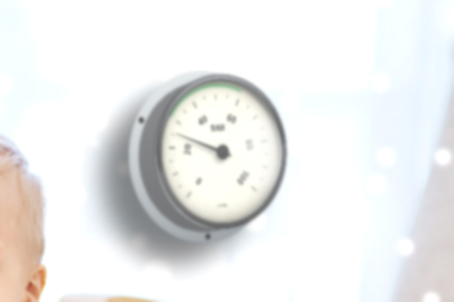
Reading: 25,bar
